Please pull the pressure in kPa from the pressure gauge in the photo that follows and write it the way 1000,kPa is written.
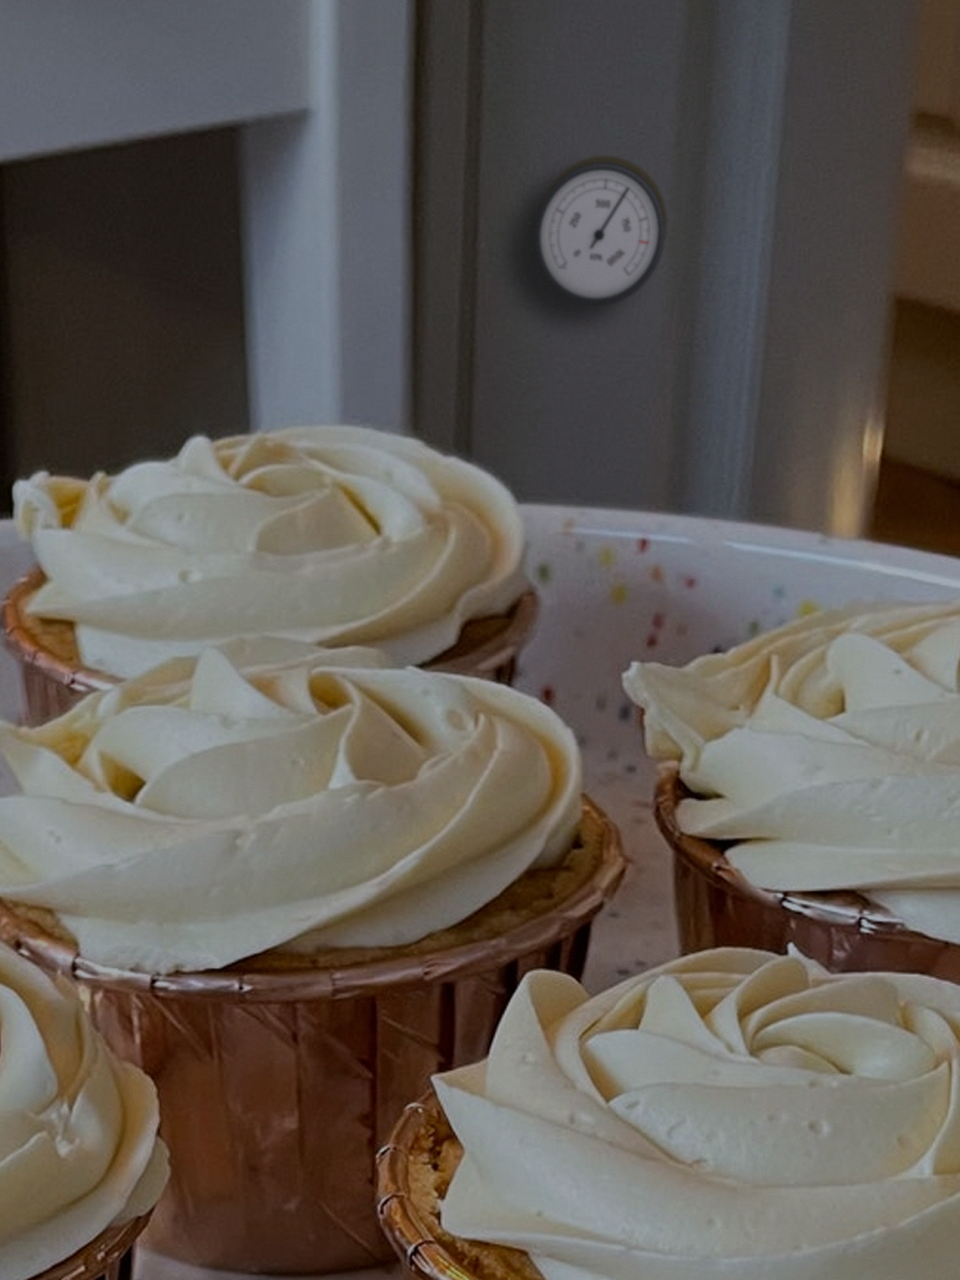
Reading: 600,kPa
